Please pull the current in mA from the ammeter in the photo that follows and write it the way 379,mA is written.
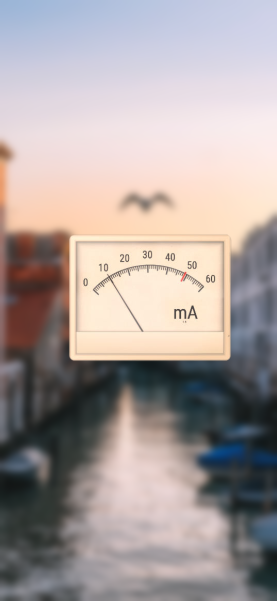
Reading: 10,mA
